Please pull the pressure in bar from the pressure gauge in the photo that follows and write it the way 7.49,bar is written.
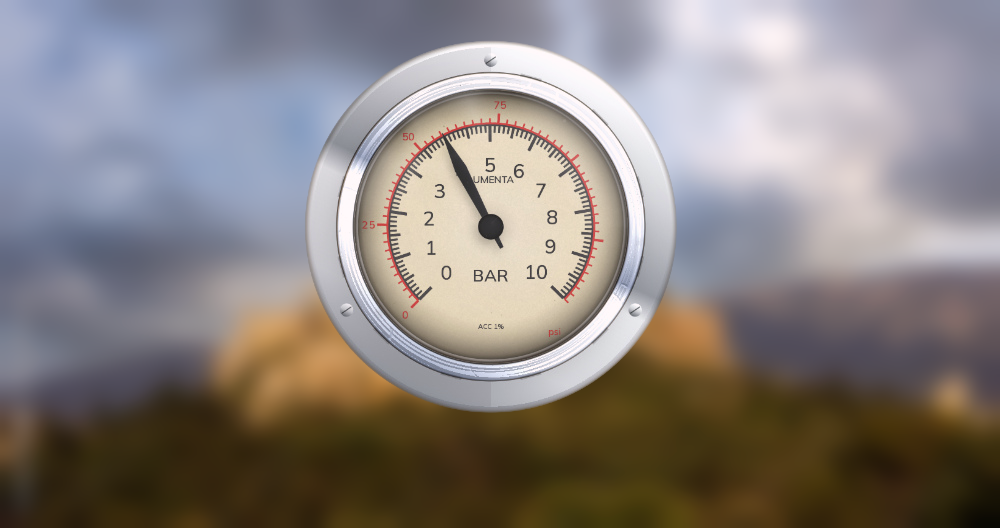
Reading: 4,bar
